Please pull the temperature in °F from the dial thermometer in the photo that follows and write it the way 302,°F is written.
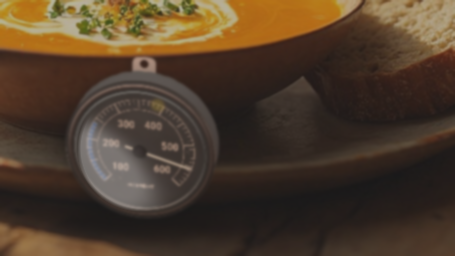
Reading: 550,°F
